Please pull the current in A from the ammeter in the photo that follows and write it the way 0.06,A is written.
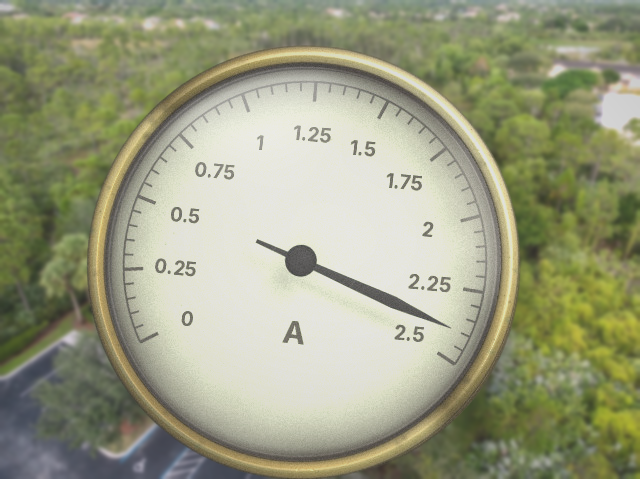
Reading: 2.4,A
